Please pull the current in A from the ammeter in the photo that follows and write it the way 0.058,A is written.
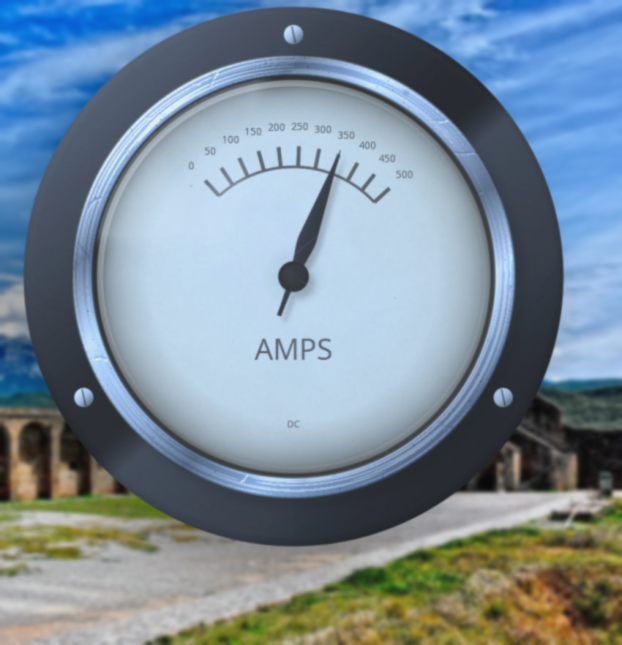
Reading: 350,A
